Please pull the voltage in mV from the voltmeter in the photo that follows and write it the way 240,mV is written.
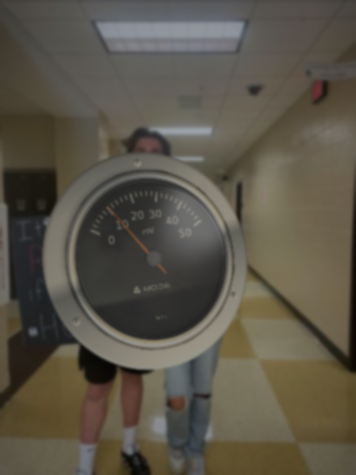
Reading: 10,mV
